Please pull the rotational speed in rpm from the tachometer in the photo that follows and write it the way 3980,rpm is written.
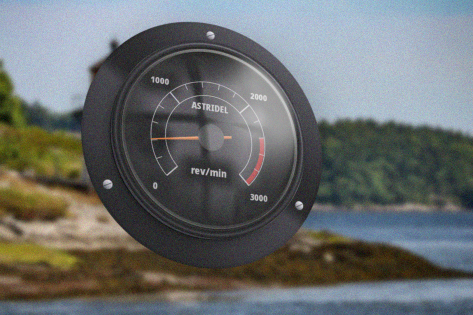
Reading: 400,rpm
